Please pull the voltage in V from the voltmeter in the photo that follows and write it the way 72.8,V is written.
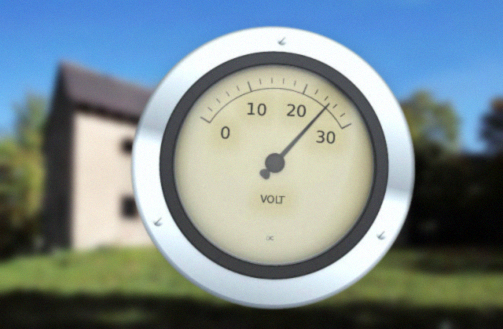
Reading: 25,V
